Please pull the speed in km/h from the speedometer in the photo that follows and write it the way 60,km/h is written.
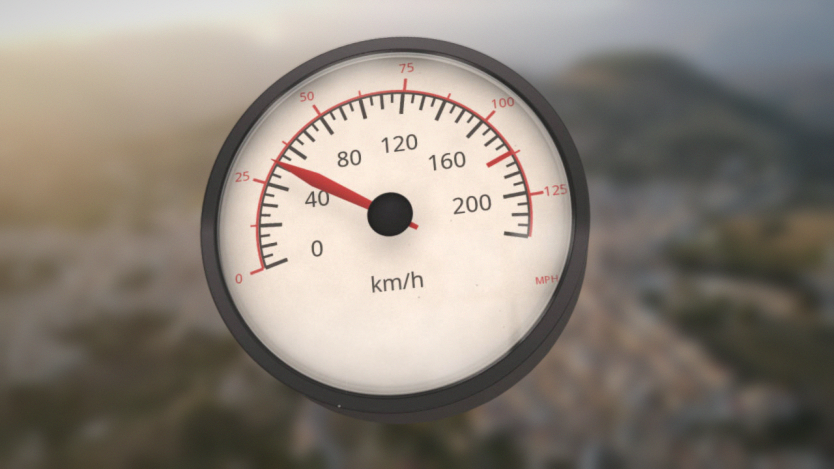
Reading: 50,km/h
